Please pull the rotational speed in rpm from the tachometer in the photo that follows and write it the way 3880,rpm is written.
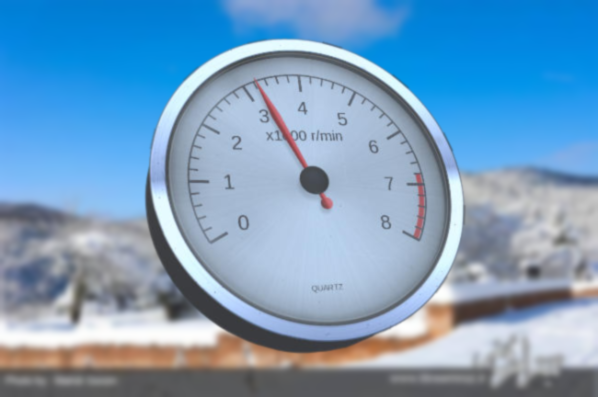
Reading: 3200,rpm
